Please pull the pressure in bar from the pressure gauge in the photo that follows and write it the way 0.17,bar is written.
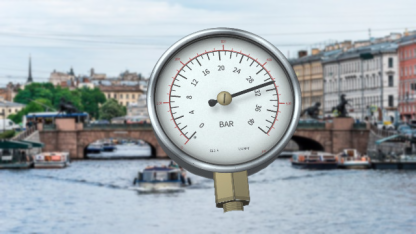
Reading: 31,bar
